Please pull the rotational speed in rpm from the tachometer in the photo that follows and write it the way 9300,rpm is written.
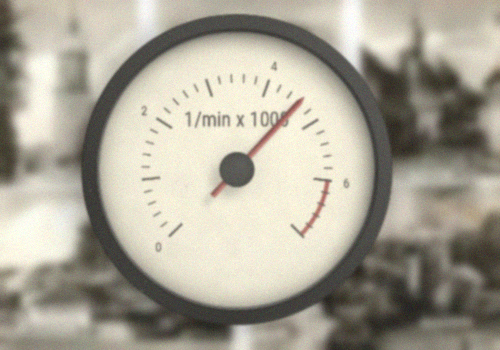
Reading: 4600,rpm
